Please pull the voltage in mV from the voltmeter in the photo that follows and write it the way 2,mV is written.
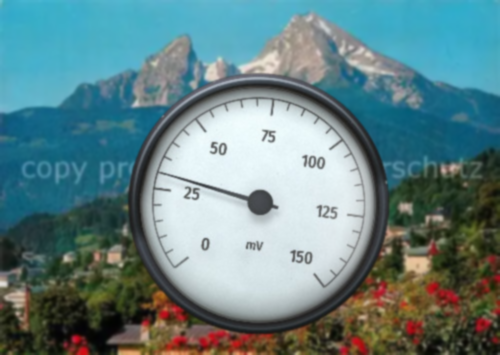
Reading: 30,mV
